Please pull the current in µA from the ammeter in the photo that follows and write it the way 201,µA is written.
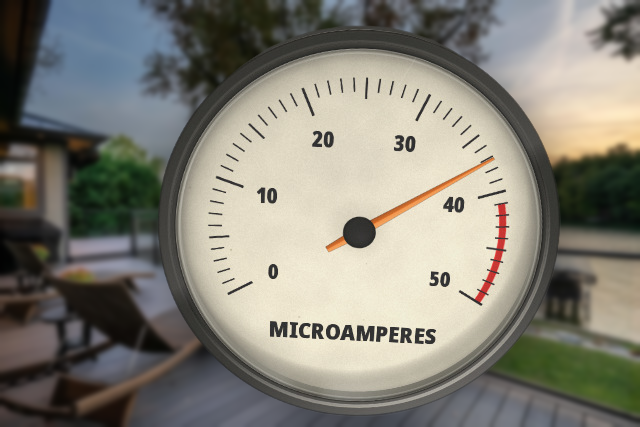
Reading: 37,µA
